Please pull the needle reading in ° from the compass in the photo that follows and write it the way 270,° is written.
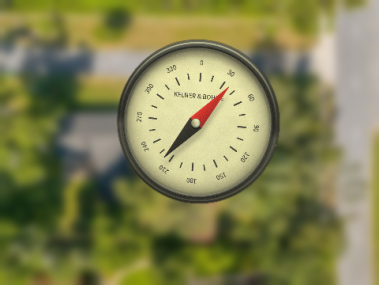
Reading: 37.5,°
